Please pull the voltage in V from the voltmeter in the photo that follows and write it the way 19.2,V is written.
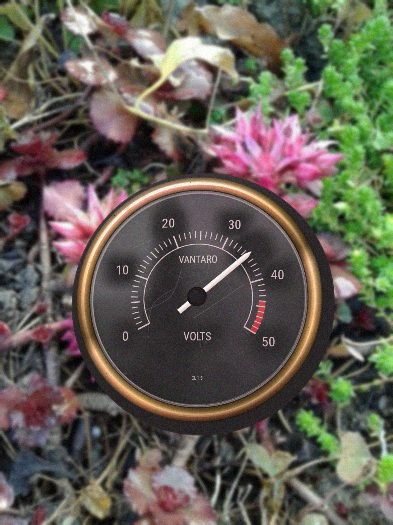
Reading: 35,V
